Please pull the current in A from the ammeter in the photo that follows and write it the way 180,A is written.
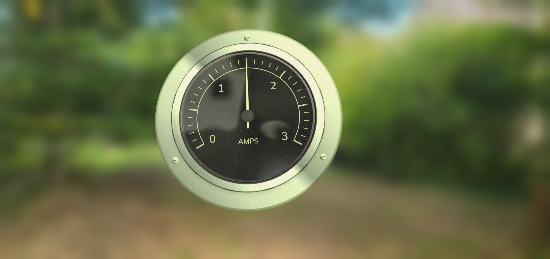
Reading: 1.5,A
